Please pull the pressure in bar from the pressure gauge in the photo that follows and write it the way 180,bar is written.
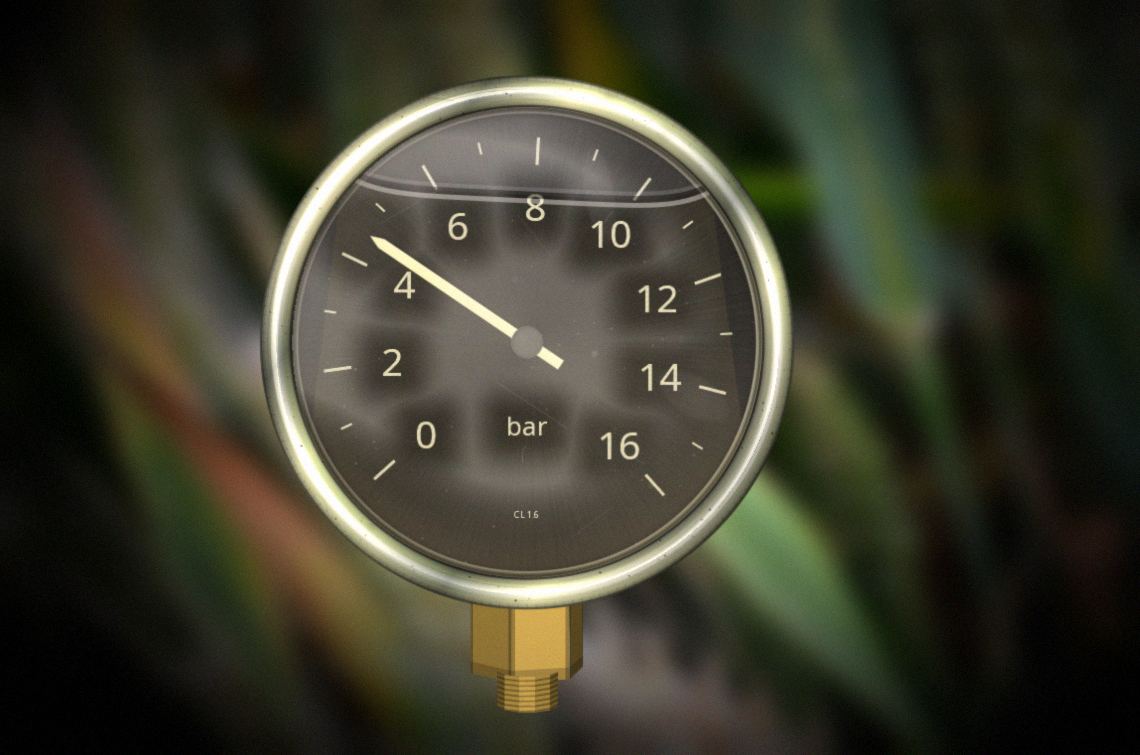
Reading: 4.5,bar
